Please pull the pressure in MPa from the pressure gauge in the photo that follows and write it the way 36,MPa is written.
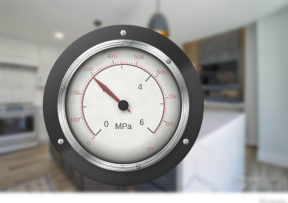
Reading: 2,MPa
